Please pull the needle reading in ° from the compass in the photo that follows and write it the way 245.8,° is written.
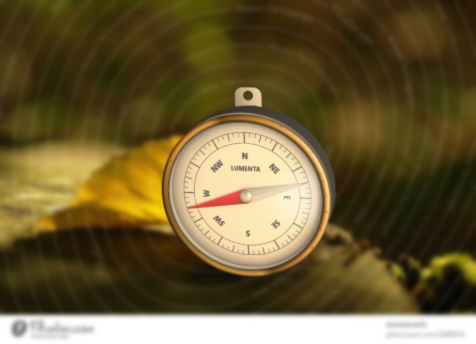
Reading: 255,°
